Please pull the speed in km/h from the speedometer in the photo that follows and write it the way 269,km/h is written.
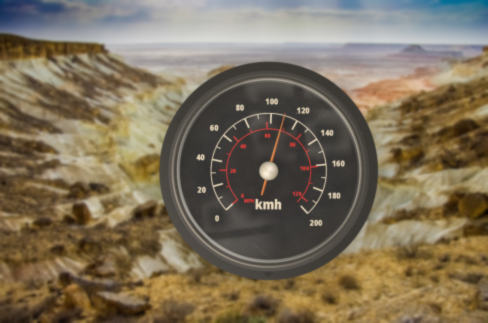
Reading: 110,km/h
